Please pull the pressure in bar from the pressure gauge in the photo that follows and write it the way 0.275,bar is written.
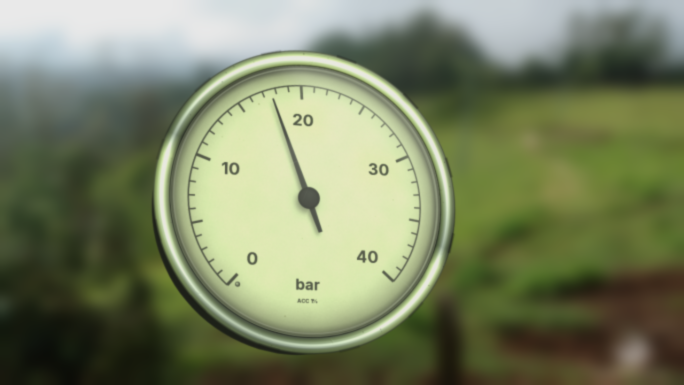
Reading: 17.5,bar
